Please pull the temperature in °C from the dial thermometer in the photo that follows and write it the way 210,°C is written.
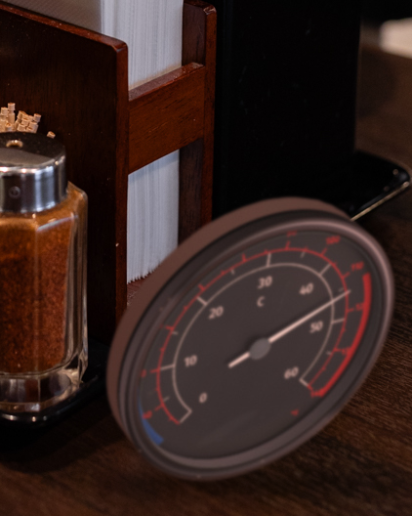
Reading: 45,°C
